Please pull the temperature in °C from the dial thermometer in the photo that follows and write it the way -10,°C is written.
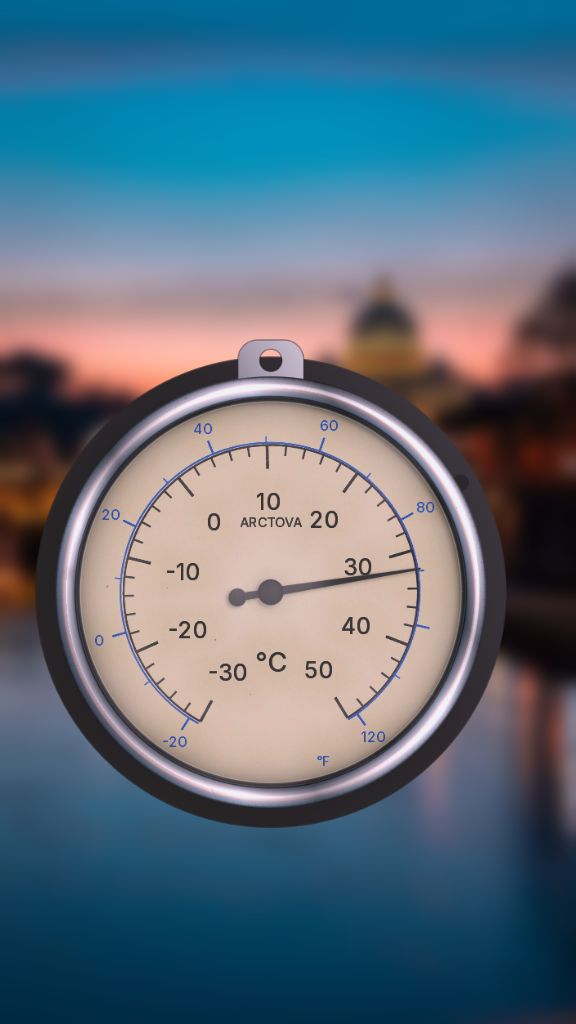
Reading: 32,°C
